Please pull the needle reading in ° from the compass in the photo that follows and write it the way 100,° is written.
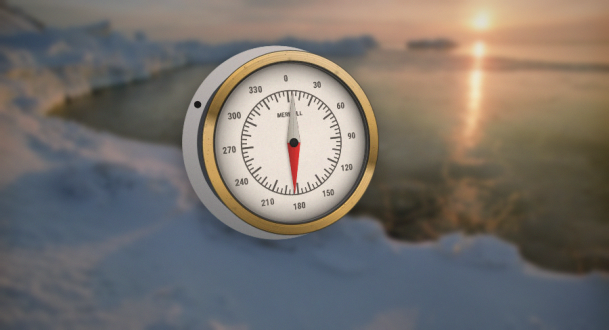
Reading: 185,°
